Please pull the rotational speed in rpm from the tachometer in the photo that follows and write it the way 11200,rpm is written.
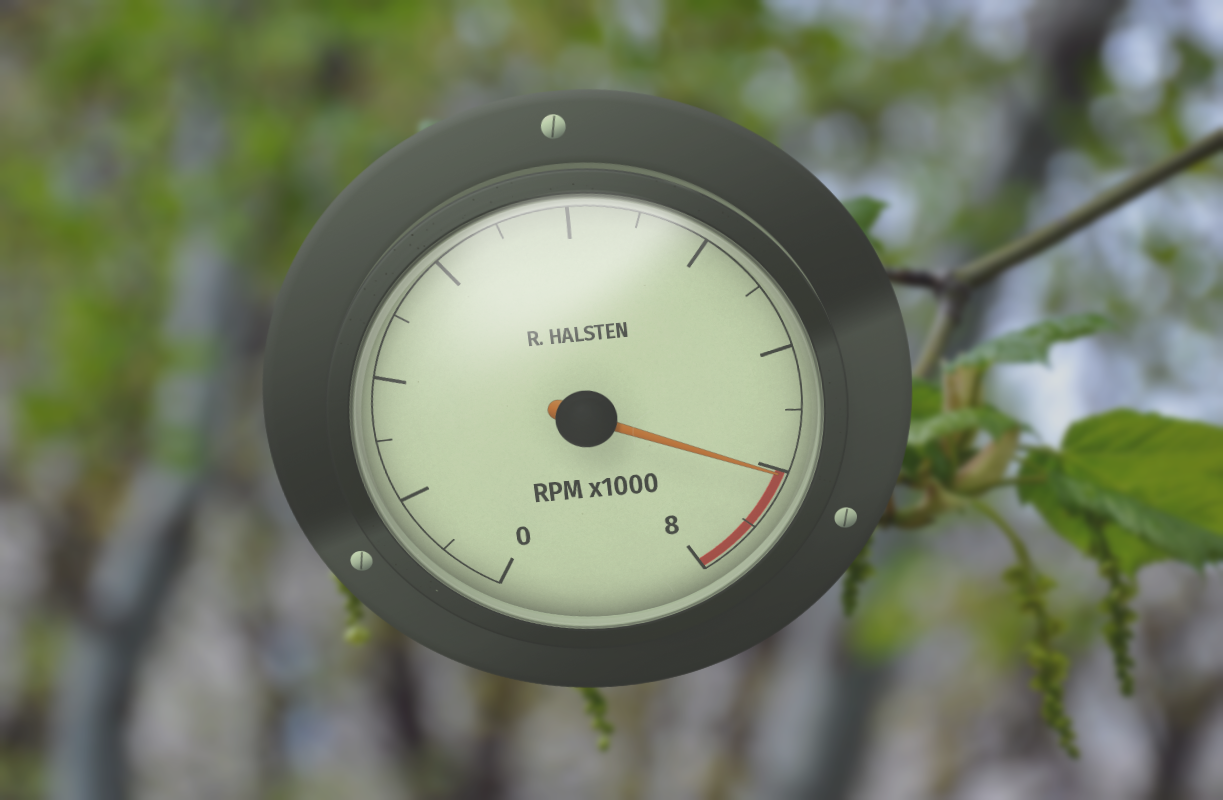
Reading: 7000,rpm
